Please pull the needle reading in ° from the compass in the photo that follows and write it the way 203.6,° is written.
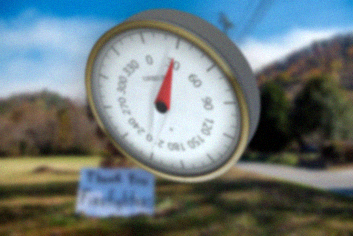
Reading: 30,°
